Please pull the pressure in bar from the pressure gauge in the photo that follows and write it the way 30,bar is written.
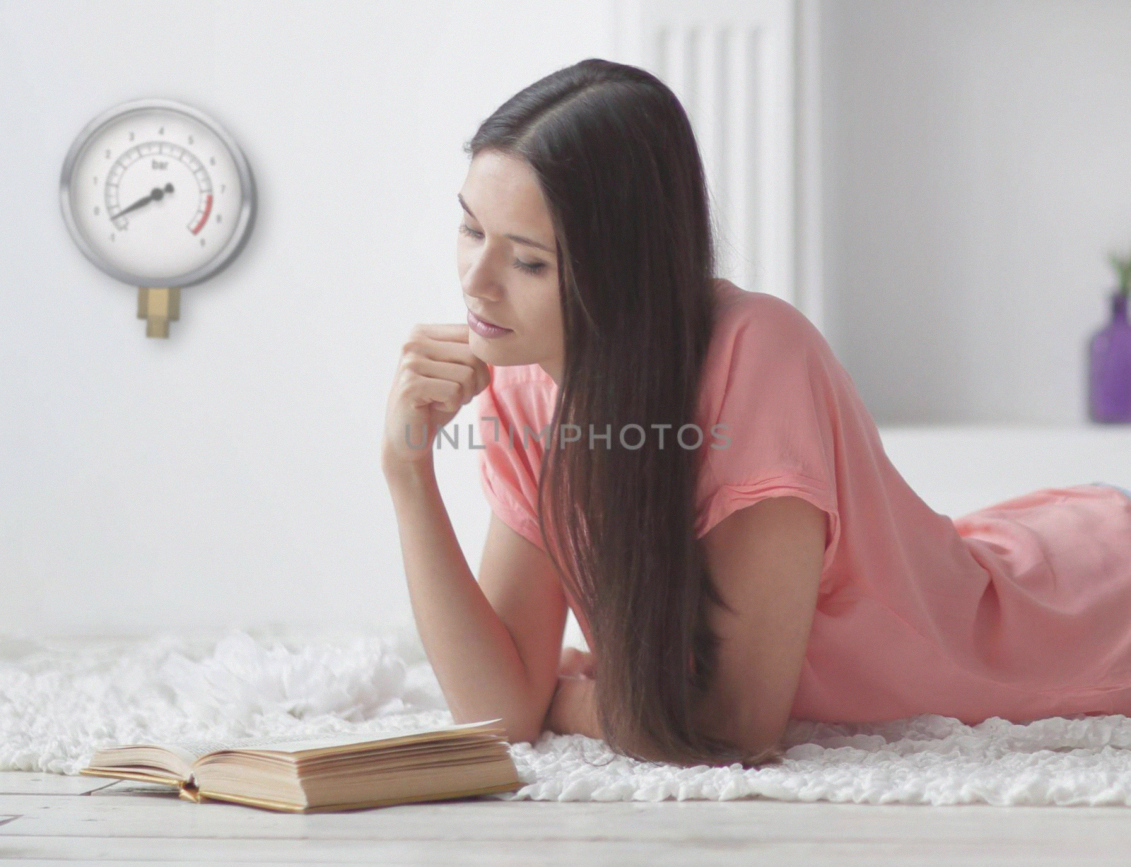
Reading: -0.5,bar
